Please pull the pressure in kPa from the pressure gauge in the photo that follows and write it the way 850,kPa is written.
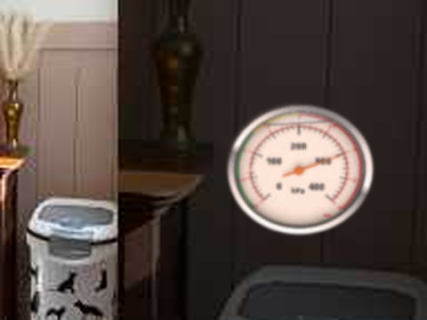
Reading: 300,kPa
